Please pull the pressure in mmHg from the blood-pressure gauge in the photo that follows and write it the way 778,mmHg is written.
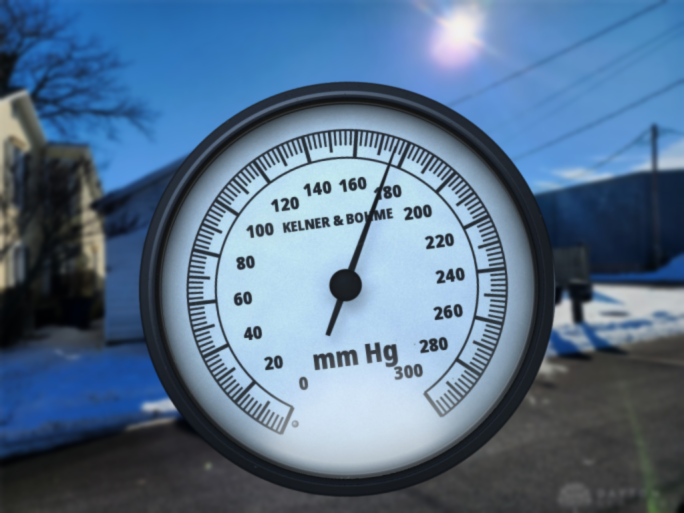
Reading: 176,mmHg
